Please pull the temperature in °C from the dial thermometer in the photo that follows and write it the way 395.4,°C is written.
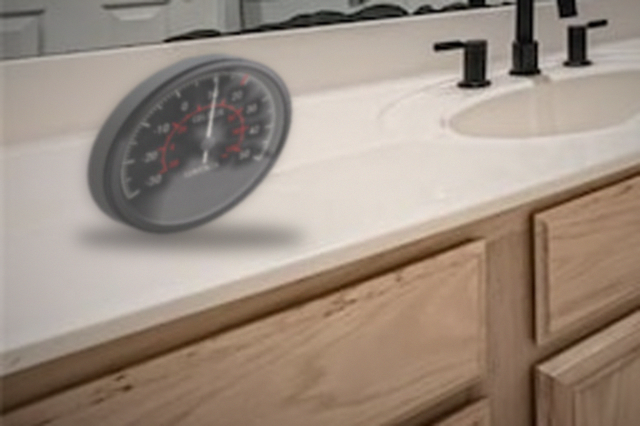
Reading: 10,°C
